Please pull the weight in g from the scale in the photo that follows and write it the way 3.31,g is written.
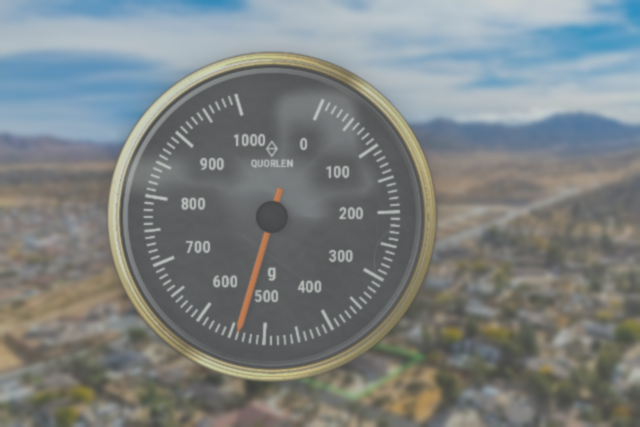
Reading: 540,g
